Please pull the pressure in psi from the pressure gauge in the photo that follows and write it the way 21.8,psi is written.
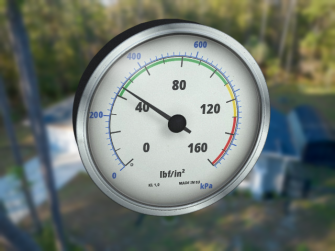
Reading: 45,psi
